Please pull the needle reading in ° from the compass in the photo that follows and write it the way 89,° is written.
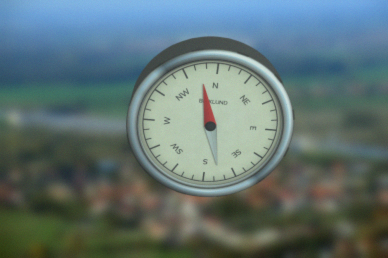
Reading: 345,°
